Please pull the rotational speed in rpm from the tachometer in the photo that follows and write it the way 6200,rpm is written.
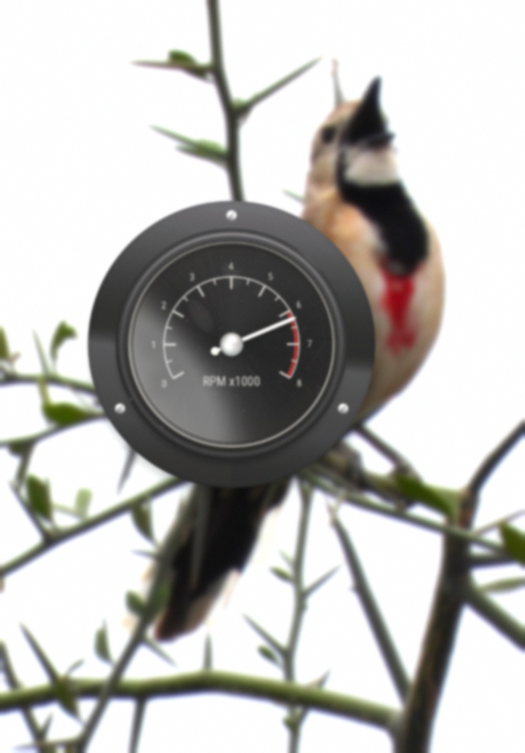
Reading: 6250,rpm
